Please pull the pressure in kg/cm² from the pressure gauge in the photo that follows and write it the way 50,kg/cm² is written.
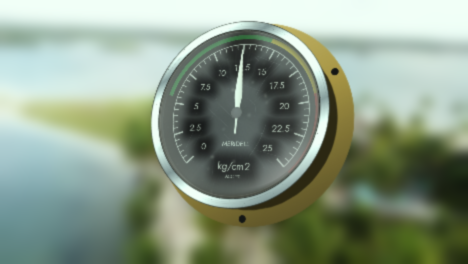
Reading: 12.5,kg/cm²
